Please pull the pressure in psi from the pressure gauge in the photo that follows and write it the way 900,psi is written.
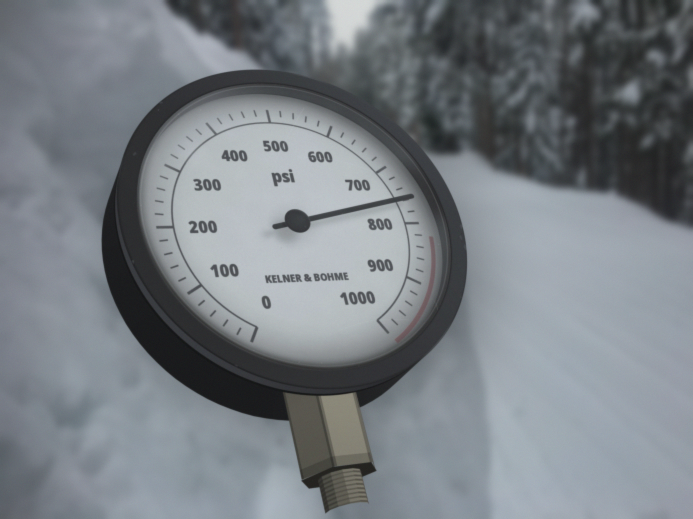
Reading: 760,psi
